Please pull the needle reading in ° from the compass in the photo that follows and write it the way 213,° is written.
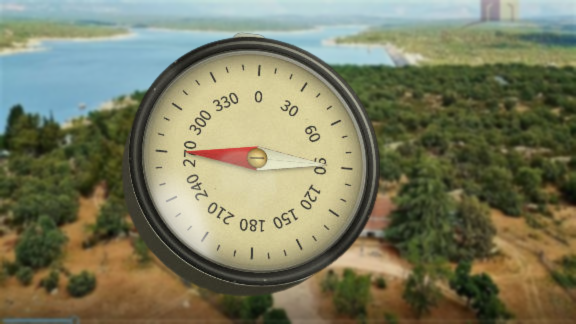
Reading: 270,°
